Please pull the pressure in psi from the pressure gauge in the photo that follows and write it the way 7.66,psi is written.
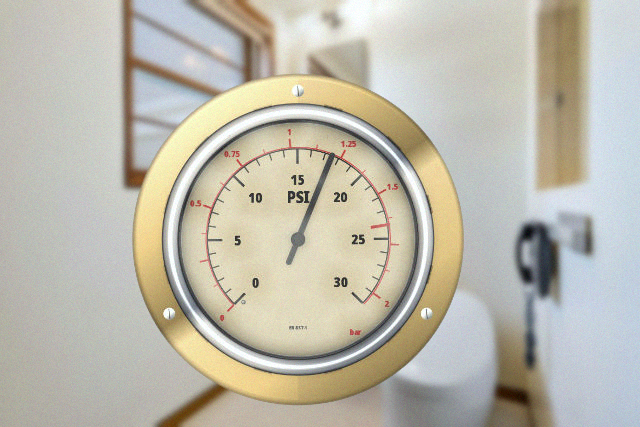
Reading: 17.5,psi
